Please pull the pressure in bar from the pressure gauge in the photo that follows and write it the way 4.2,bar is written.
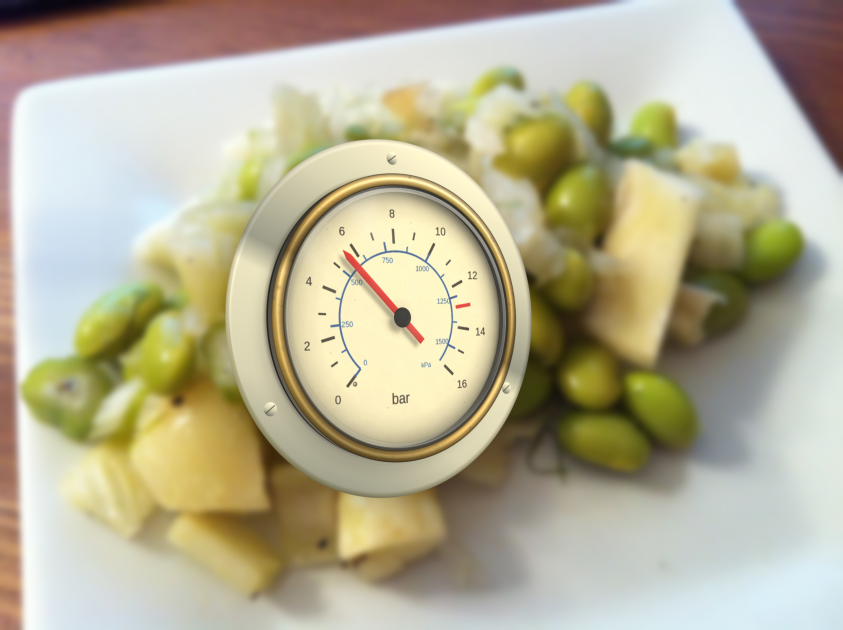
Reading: 5.5,bar
